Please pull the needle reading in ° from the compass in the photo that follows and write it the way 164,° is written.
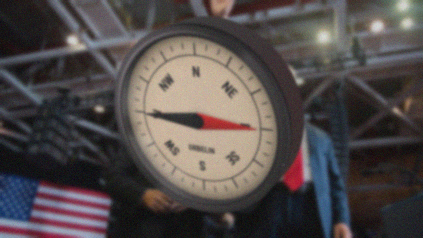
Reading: 90,°
